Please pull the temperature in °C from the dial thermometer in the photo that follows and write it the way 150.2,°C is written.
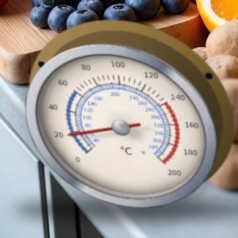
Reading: 20,°C
